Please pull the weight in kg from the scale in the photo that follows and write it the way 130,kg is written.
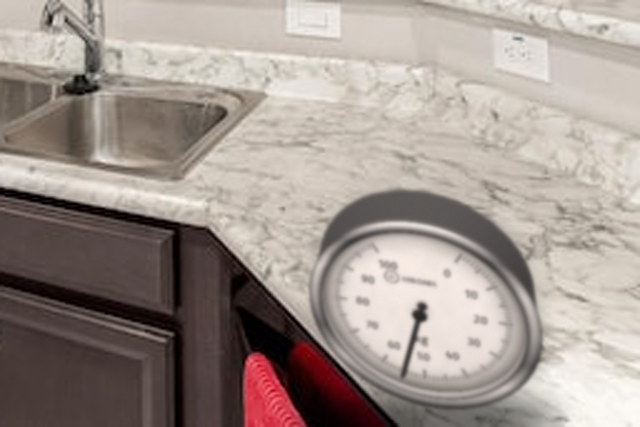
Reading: 55,kg
